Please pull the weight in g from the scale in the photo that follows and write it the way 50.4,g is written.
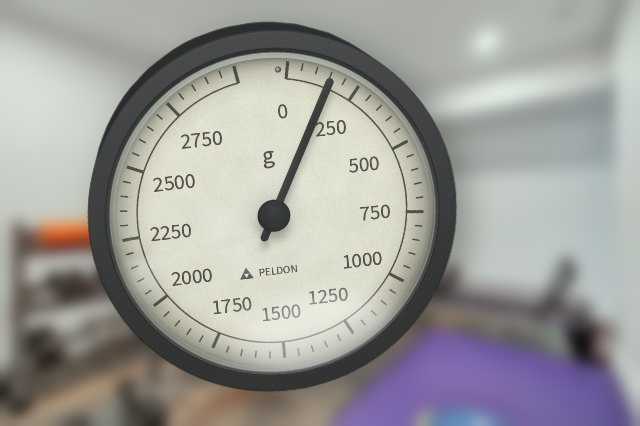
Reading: 150,g
